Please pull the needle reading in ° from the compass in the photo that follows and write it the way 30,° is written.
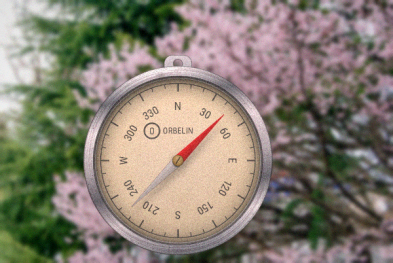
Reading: 45,°
